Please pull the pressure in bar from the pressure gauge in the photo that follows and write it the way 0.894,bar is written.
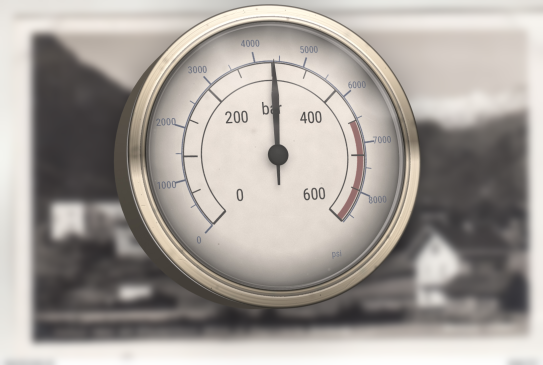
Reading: 300,bar
